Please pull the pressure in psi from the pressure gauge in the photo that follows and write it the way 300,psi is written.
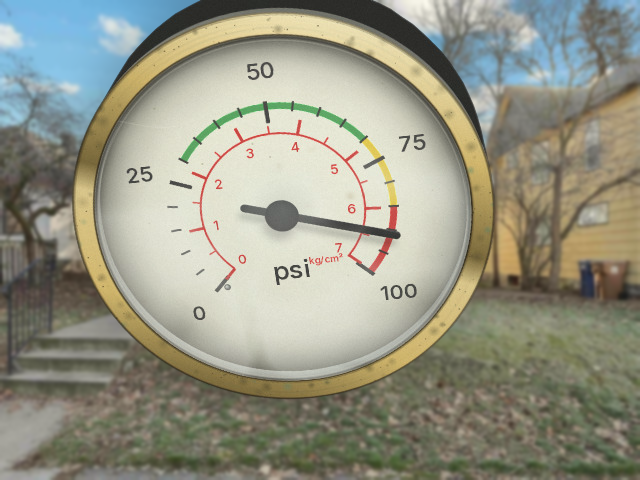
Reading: 90,psi
